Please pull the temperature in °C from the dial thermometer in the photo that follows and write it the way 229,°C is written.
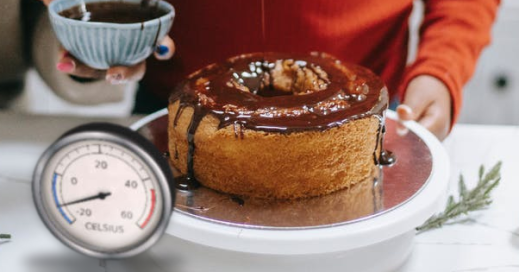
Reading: -12,°C
